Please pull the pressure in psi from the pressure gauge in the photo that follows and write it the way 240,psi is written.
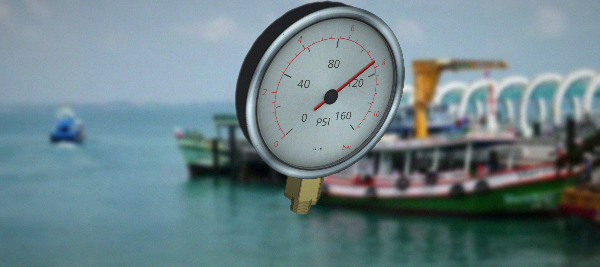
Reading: 110,psi
